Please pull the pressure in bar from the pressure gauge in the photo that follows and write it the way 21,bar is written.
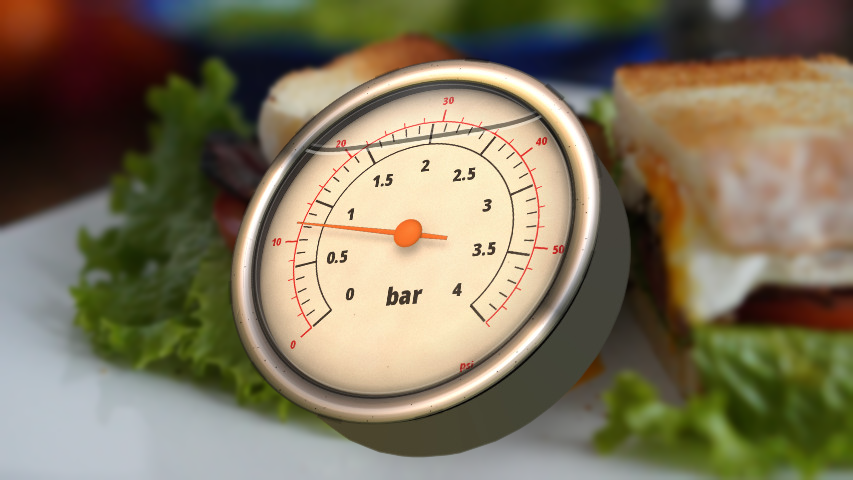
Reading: 0.8,bar
